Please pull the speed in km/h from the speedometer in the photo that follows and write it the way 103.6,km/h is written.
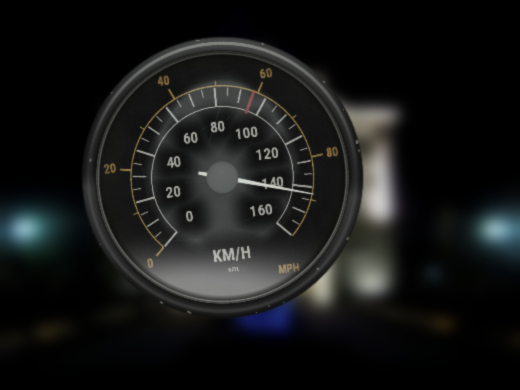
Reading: 142.5,km/h
